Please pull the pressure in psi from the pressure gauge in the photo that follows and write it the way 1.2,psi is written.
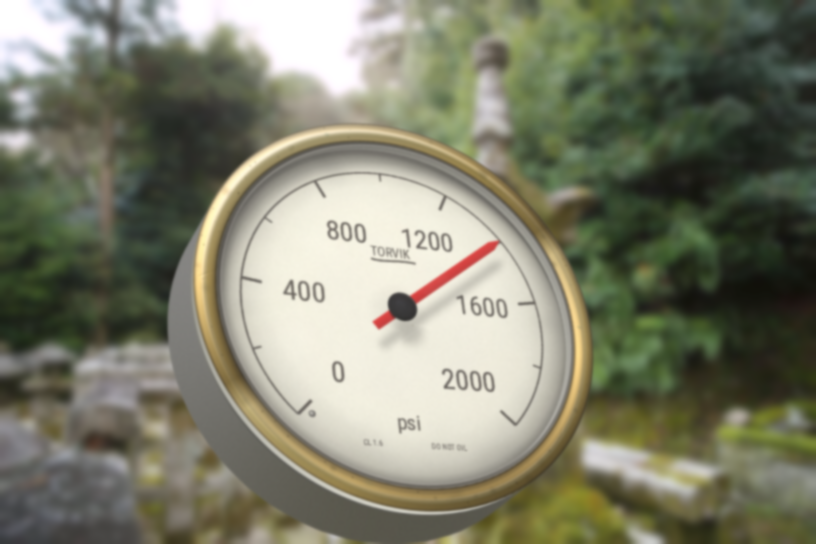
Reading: 1400,psi
